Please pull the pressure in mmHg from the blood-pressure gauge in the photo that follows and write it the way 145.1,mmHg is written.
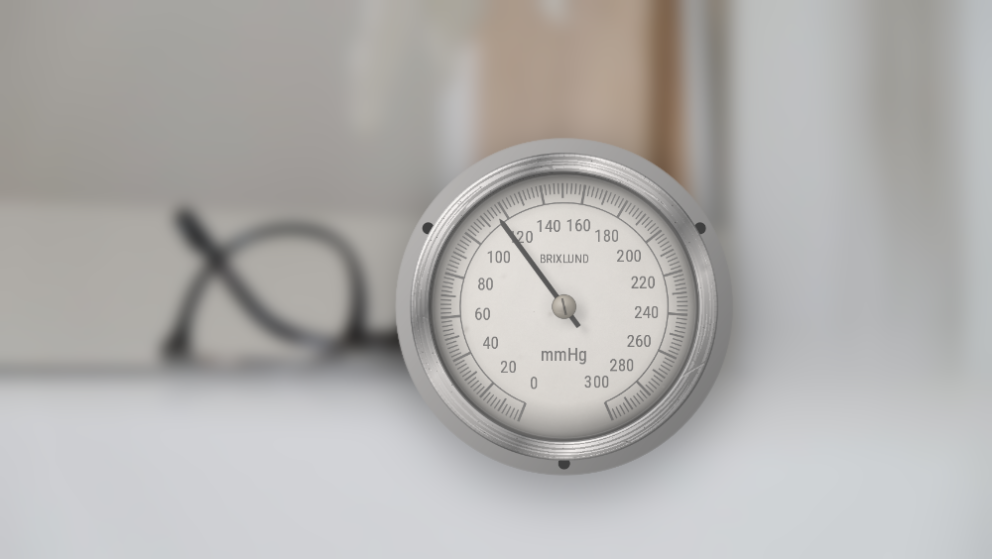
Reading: 116,mmHg
